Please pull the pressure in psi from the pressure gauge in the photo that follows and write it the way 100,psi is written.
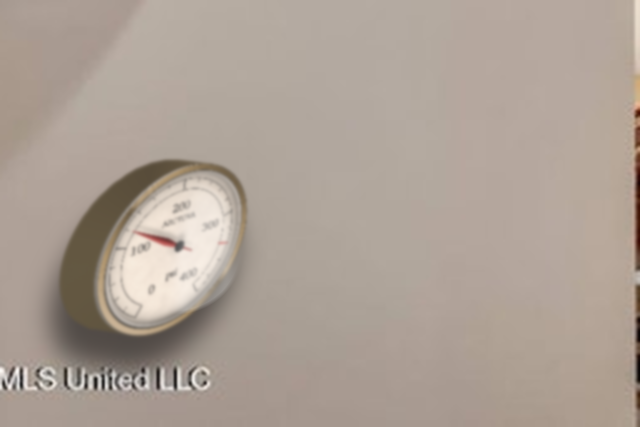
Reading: 120,psi
